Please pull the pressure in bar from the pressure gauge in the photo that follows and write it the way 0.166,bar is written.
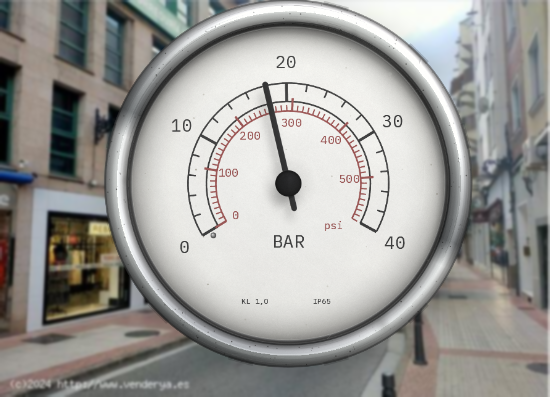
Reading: 18,bar
